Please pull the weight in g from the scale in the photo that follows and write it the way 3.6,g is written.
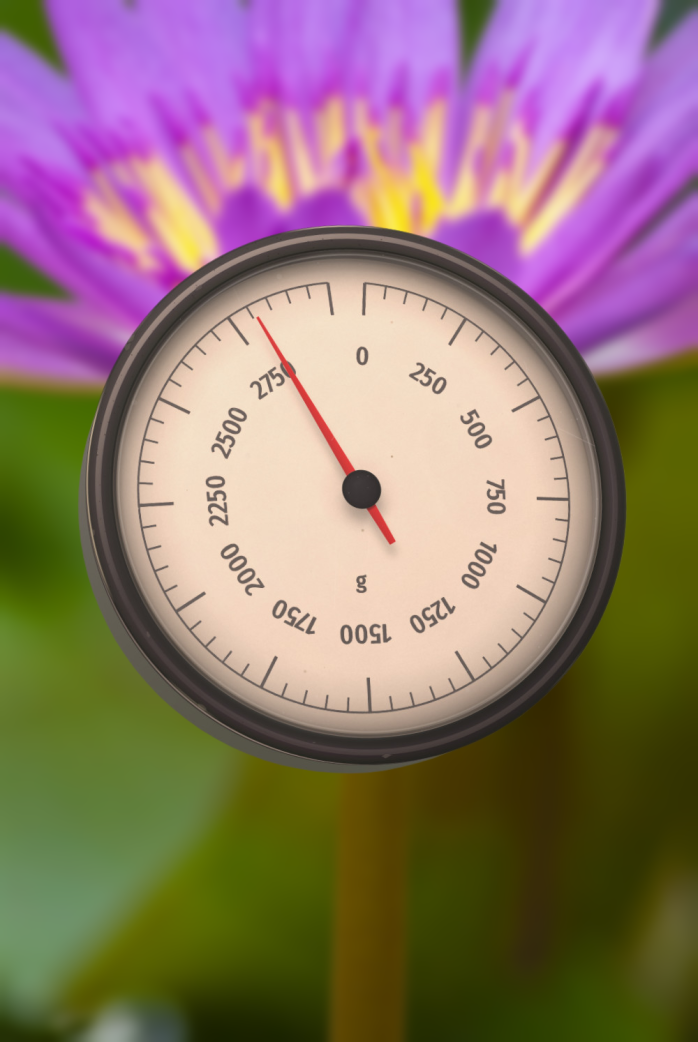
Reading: 2800,g
